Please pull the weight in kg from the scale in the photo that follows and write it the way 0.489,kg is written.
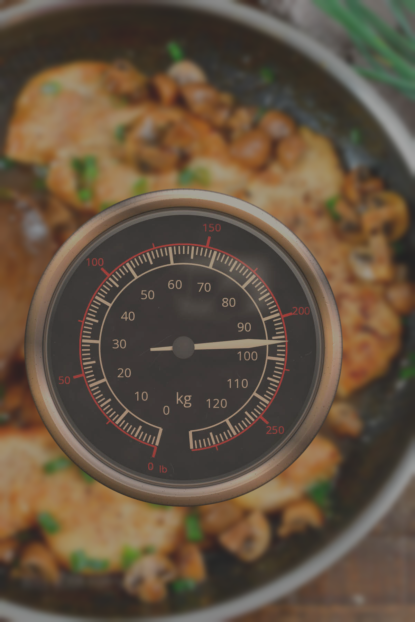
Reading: 96,kg
